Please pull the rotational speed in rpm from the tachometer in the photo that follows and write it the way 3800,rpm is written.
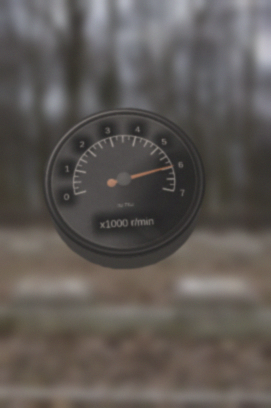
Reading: 6000,rpm
